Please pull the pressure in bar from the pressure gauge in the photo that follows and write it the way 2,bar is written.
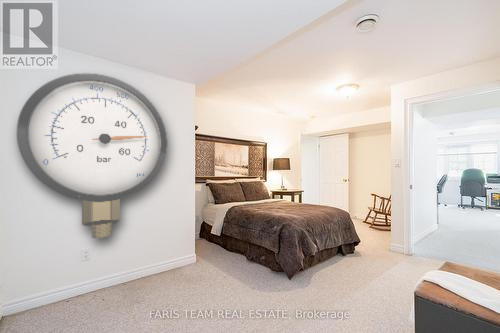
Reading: 50,bar
